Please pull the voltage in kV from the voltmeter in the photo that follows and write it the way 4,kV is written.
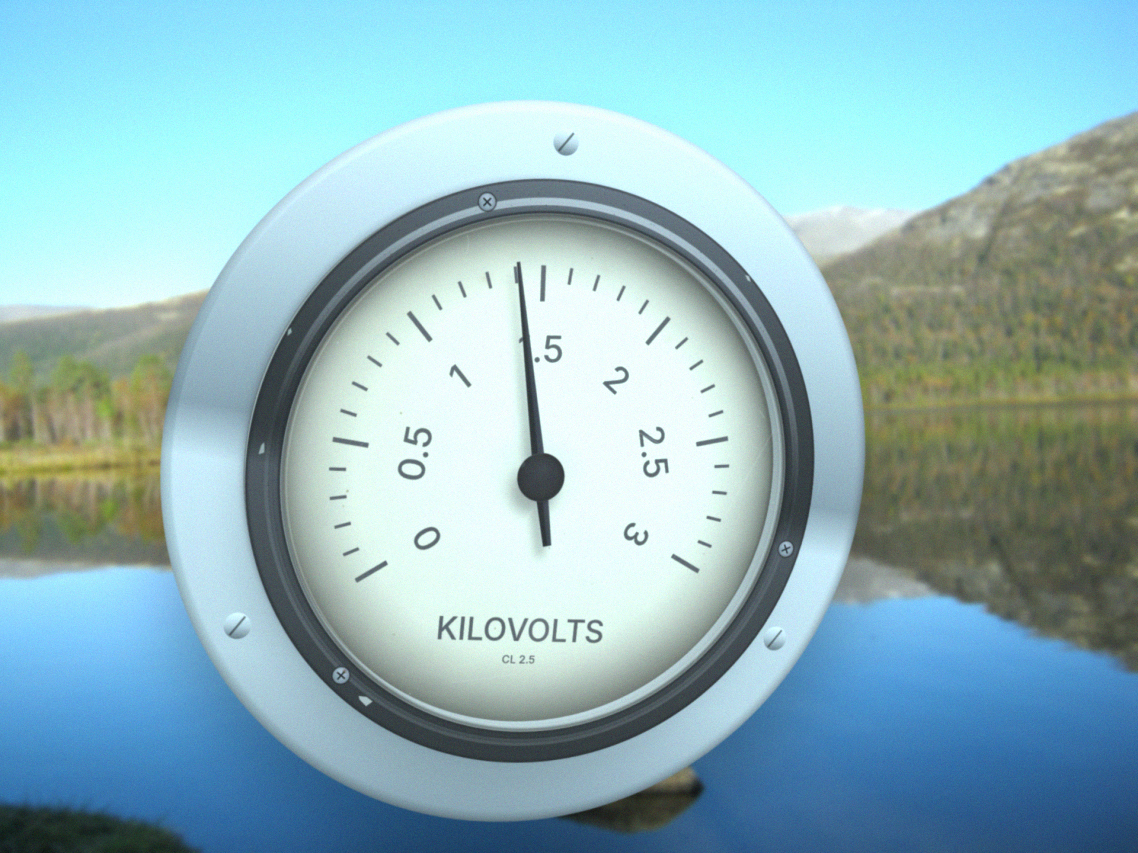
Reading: 1.4,kV
